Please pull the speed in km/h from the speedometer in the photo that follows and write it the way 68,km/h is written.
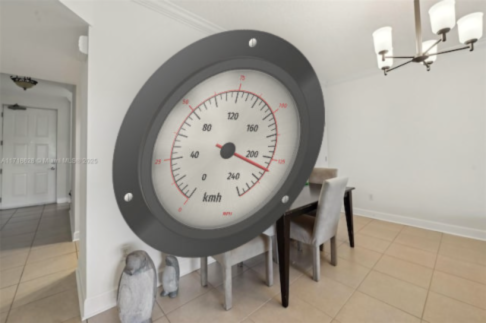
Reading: 210,km/h
